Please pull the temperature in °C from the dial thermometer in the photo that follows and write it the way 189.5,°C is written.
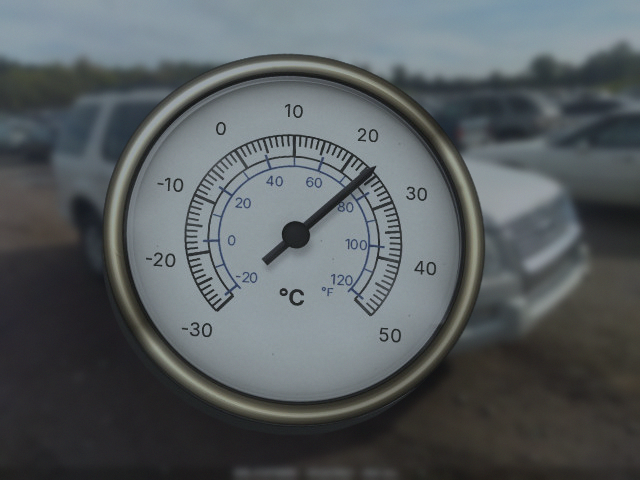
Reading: 24,°C
